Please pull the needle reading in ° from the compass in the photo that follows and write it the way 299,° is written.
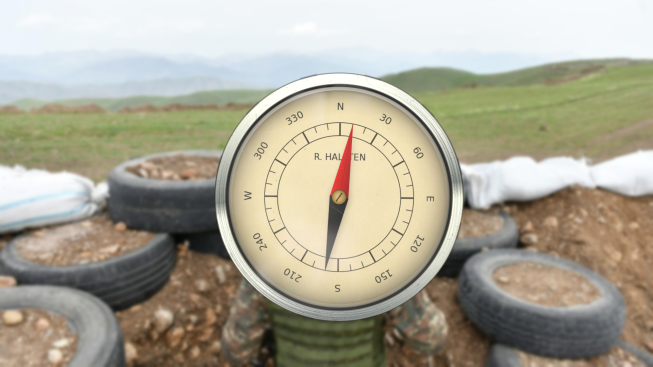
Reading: 10,°
